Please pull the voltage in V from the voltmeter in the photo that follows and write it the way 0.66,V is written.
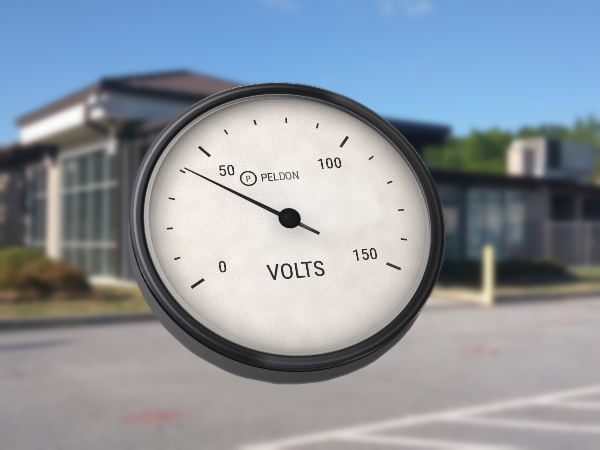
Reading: 40,V
